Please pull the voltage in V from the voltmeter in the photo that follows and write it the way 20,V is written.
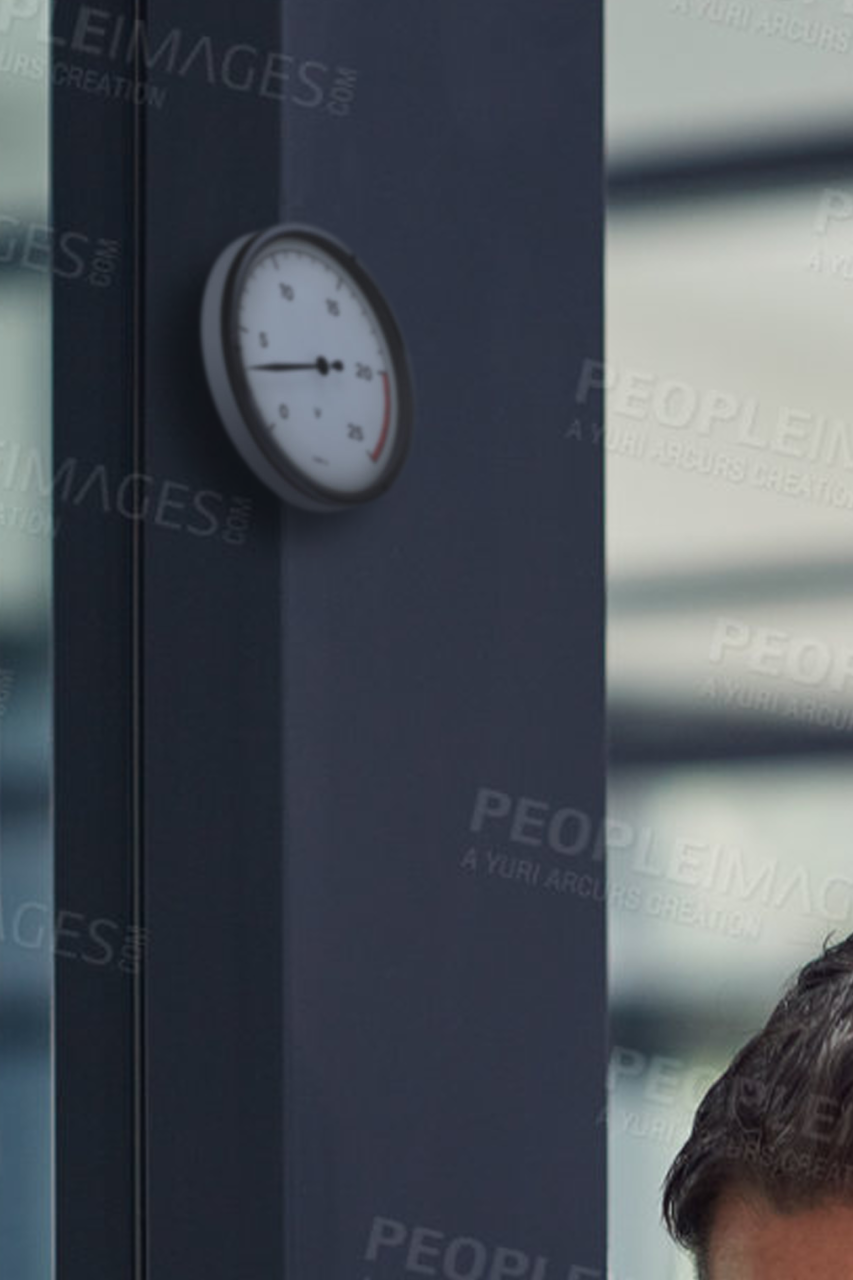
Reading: 3,V
